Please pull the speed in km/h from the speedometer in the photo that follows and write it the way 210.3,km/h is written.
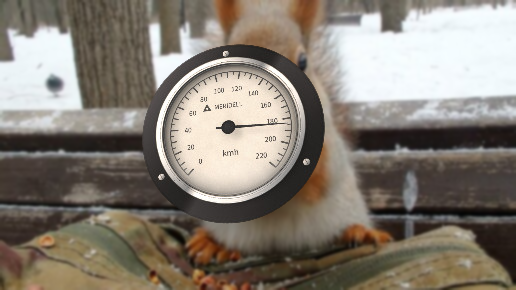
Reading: 185,km/h
